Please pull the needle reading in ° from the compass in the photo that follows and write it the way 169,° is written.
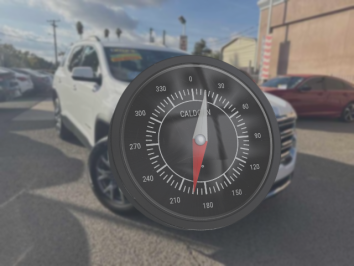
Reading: 195,°
